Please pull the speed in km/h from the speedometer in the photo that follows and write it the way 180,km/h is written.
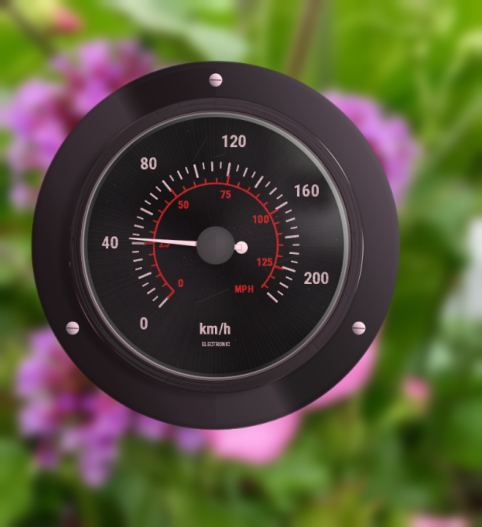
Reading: 42.5,km/h
